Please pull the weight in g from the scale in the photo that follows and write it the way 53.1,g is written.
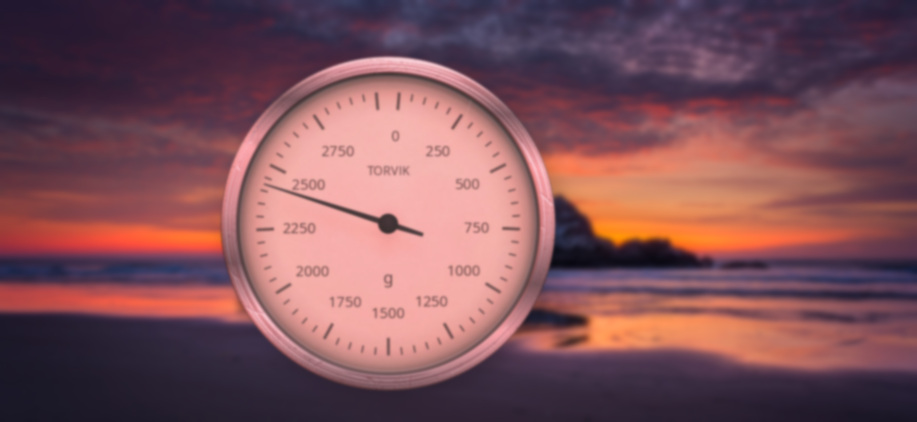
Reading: 2425,g
